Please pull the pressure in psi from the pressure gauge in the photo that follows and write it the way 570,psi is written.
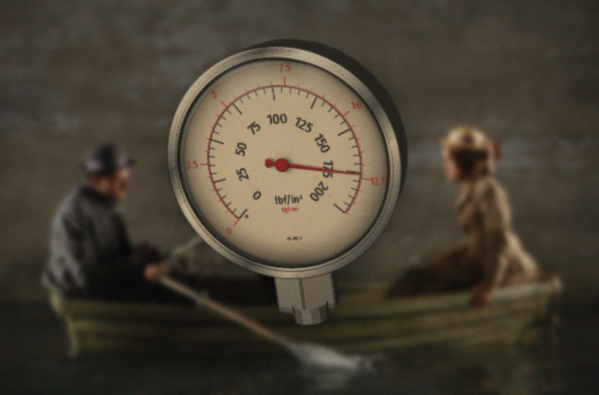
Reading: 175,psi
